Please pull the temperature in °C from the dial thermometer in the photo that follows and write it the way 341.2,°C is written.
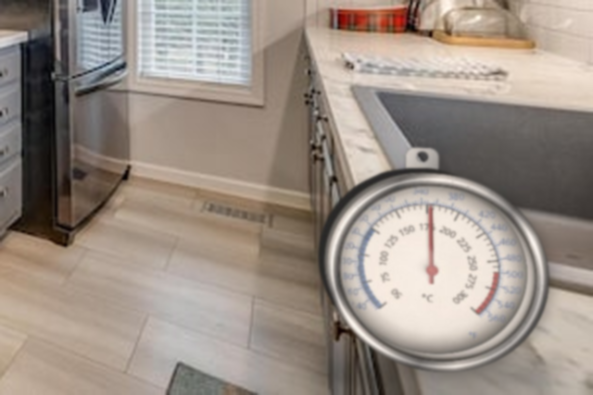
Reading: 175,°C
